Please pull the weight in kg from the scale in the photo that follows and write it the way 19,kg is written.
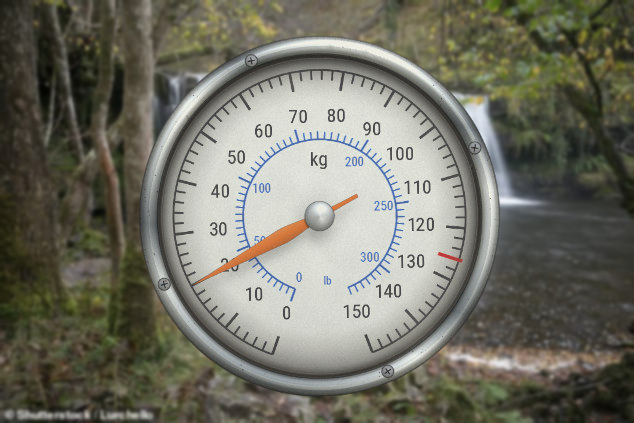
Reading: 20,kg
